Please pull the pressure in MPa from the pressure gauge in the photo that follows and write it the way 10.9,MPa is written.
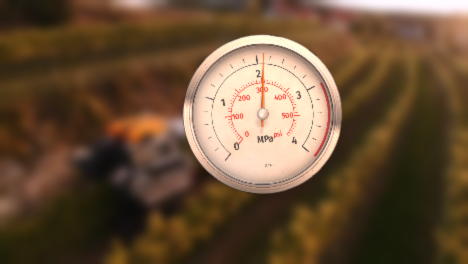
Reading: 2.1,MPa
